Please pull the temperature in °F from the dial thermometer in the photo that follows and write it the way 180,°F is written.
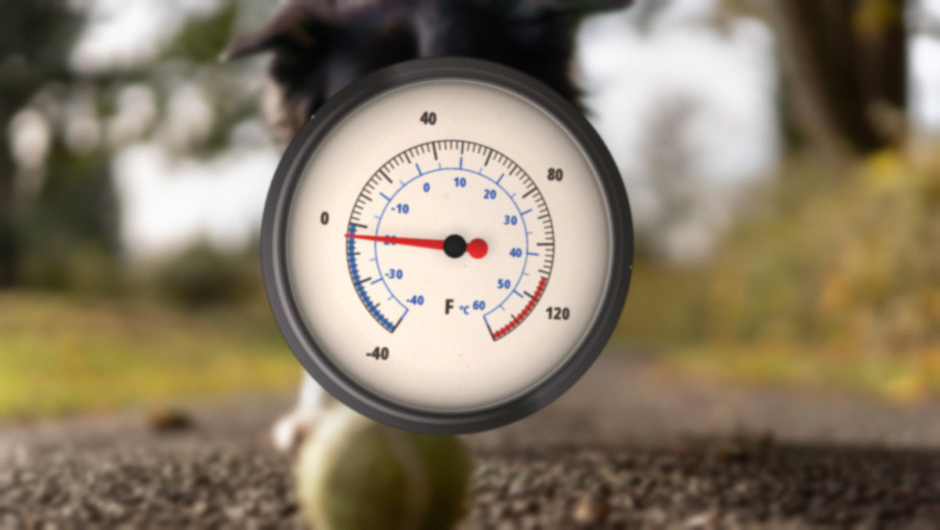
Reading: -4,°F
